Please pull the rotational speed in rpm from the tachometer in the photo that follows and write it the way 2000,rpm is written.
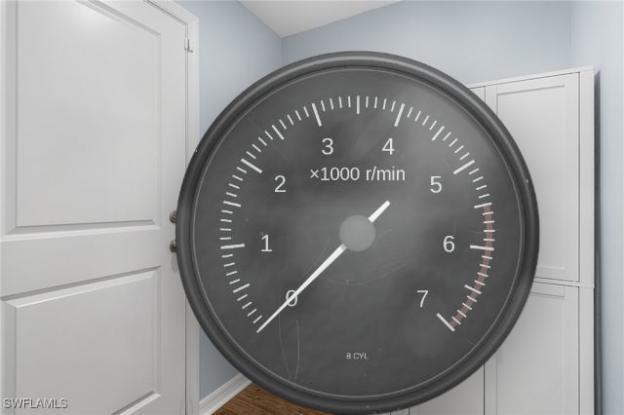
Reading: 0,rpm
